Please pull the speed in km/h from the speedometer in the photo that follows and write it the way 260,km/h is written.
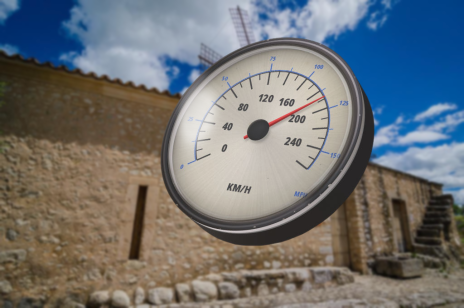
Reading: 190,km/h
